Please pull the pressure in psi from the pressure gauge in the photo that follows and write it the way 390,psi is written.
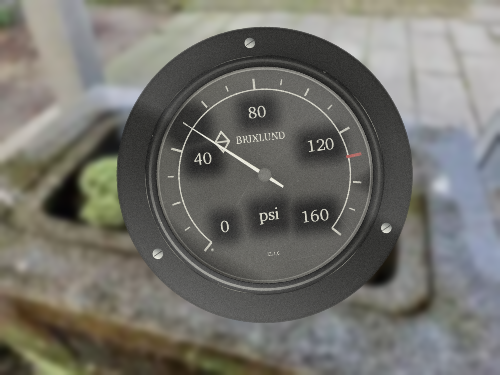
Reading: 50,psi
